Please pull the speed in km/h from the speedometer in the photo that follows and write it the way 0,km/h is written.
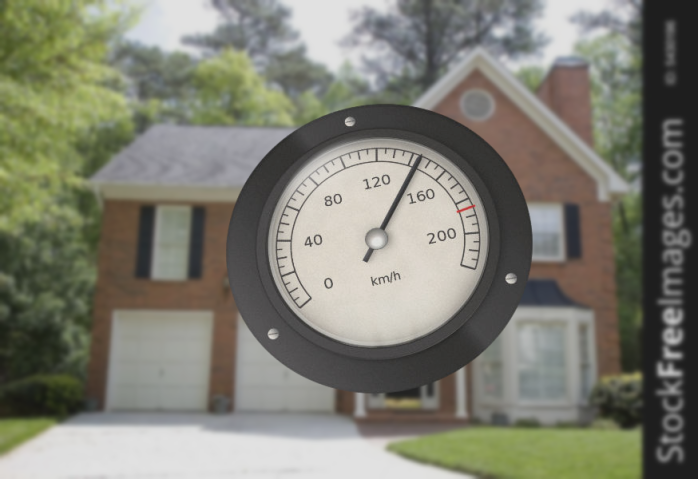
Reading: 145,km/h
